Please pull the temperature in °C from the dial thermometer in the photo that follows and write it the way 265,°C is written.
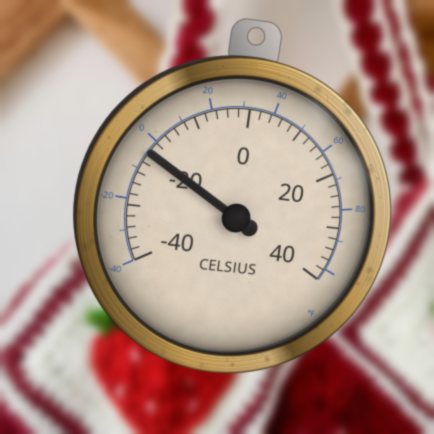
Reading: -20,°C
